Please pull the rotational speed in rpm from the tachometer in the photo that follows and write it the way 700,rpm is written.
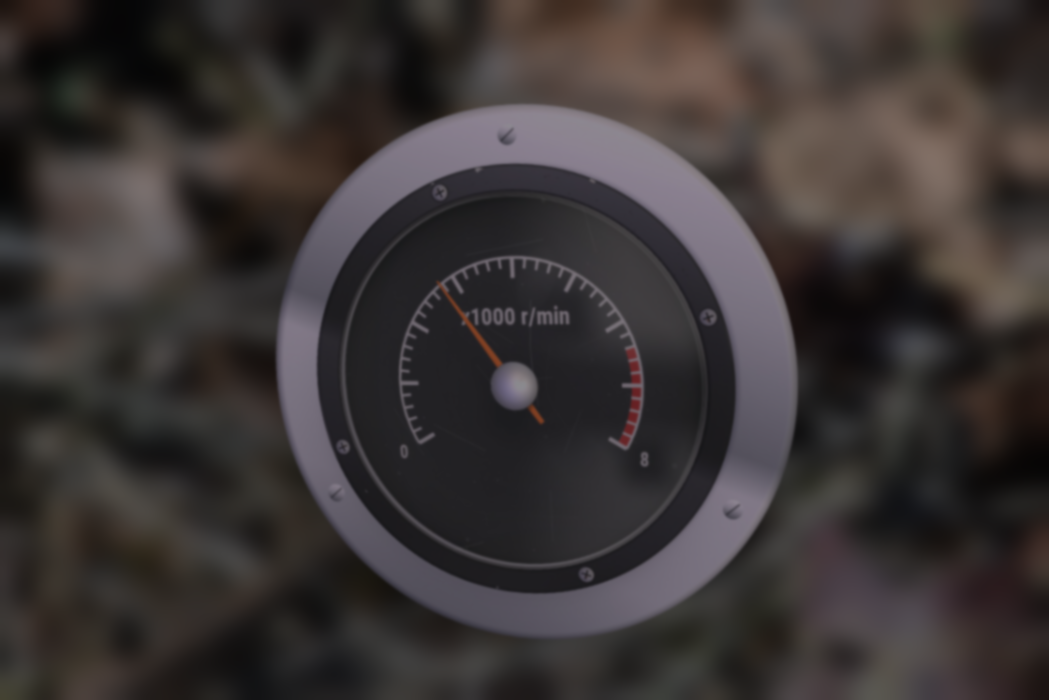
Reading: 2800,rpm
